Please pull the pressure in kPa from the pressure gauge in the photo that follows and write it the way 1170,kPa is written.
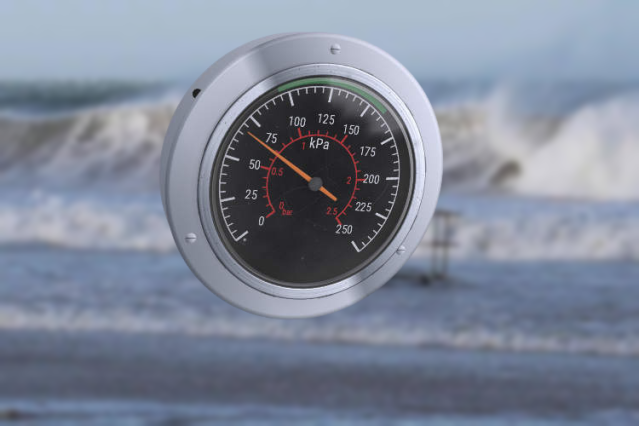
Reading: 67.5,kPa
